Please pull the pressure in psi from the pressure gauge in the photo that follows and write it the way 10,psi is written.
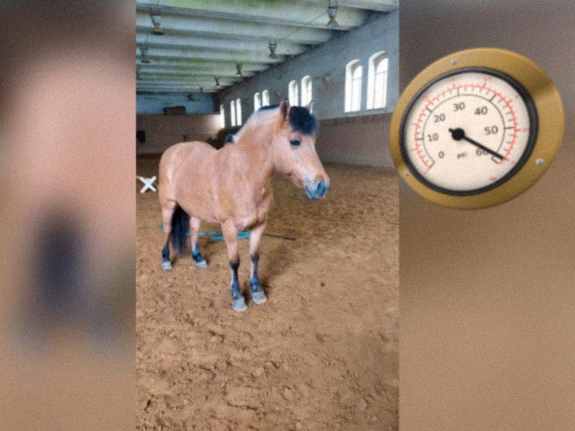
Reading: 58,psi
